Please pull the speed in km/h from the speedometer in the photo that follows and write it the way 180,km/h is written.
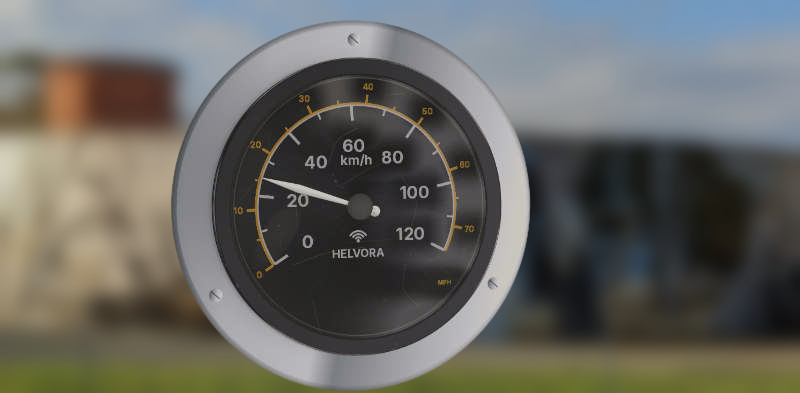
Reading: 25,km/h
